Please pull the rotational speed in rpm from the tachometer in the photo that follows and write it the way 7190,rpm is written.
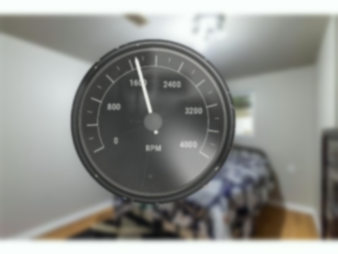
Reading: 1700,rpm
